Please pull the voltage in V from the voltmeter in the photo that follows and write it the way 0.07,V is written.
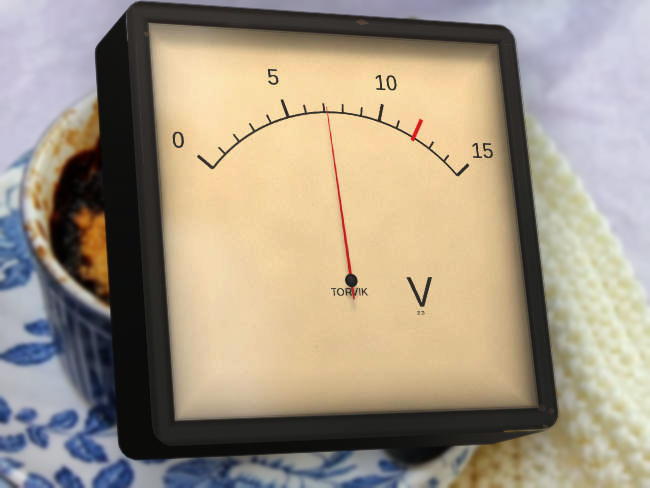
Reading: 7,V
